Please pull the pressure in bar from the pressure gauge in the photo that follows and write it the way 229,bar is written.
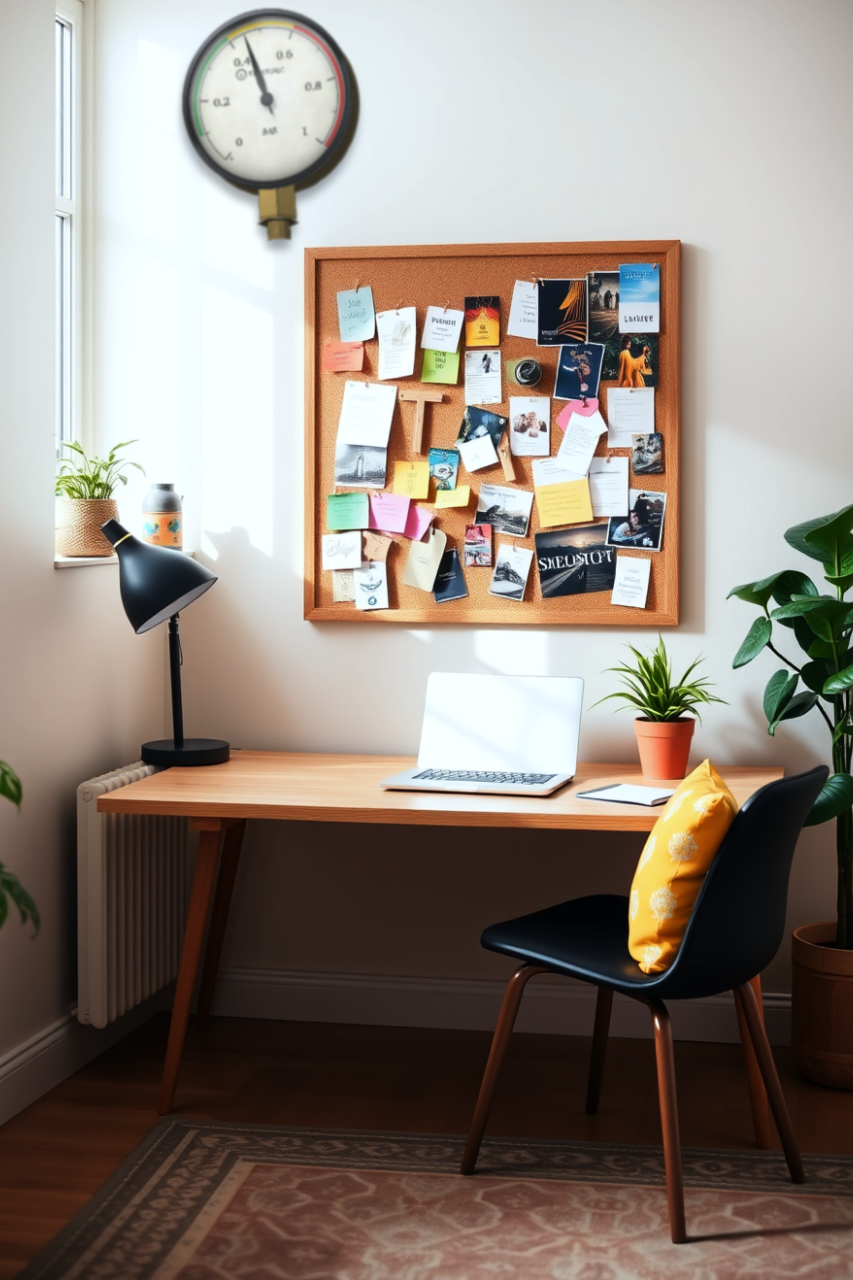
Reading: 0.45,bar
